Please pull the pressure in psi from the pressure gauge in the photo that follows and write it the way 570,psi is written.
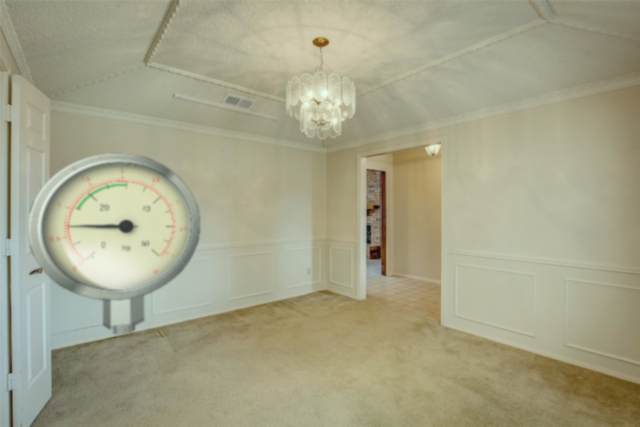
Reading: 10,psi
